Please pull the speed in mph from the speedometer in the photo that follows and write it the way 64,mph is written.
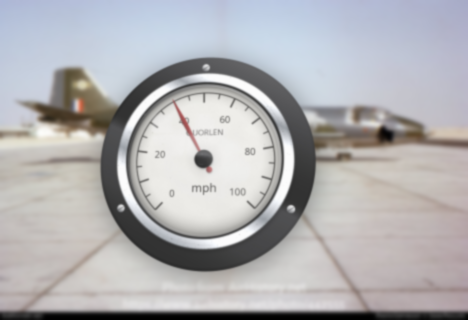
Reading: 40,mph
